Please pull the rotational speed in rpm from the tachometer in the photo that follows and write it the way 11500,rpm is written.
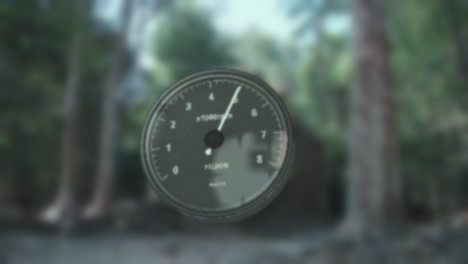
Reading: 5000,rpm
